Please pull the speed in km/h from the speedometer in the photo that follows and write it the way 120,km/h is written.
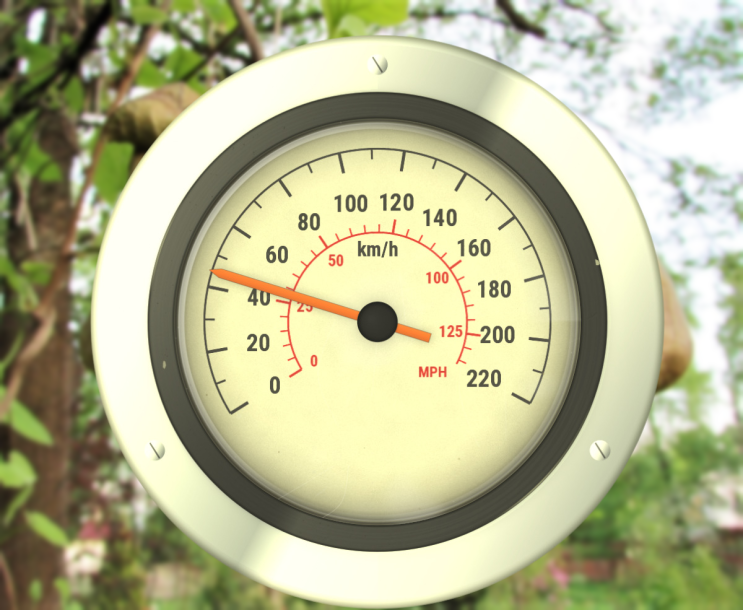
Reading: 45,km/h
